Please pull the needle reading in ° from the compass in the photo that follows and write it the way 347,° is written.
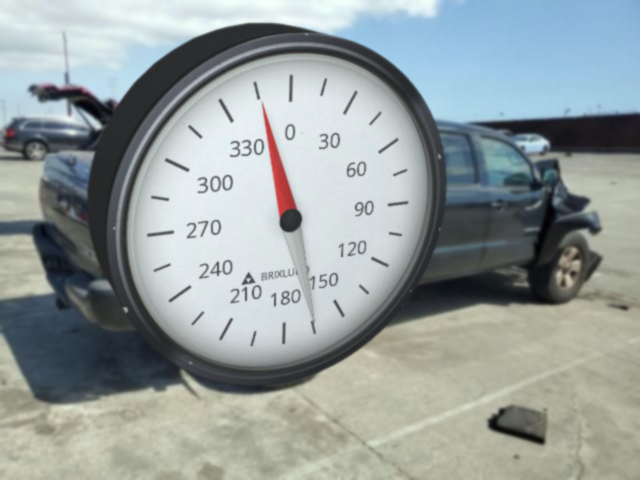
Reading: 345,°
